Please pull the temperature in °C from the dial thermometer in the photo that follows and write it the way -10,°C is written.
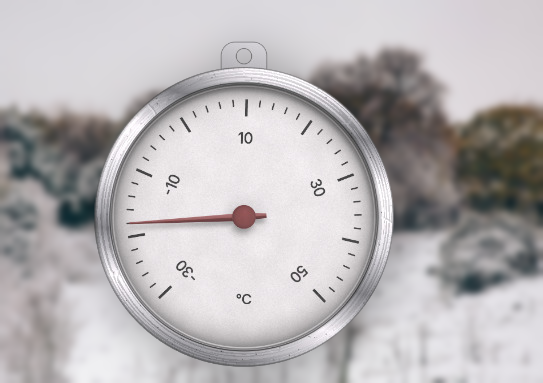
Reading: -18,°C
